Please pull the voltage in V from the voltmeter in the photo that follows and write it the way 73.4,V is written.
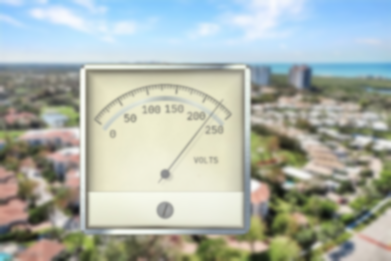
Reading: 225,V
